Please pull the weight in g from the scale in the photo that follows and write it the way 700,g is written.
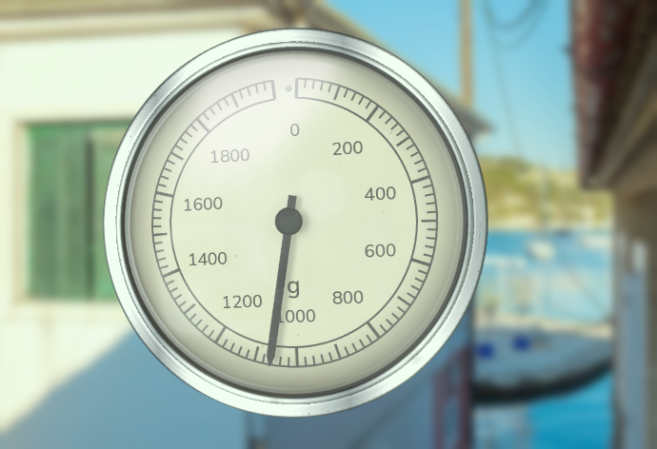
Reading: 1060,g
